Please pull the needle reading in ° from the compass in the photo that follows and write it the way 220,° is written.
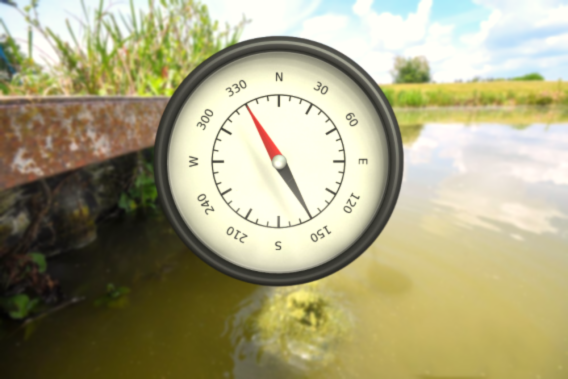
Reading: 330,°
